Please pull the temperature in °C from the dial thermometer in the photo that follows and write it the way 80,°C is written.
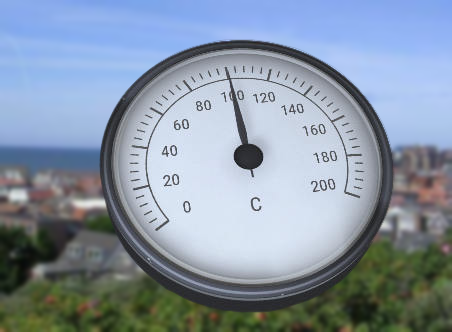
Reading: 100,°C
